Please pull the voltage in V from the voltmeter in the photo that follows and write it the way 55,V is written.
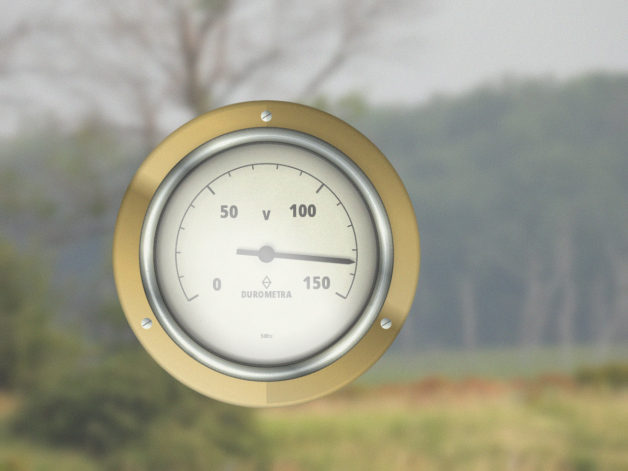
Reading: 135,V
